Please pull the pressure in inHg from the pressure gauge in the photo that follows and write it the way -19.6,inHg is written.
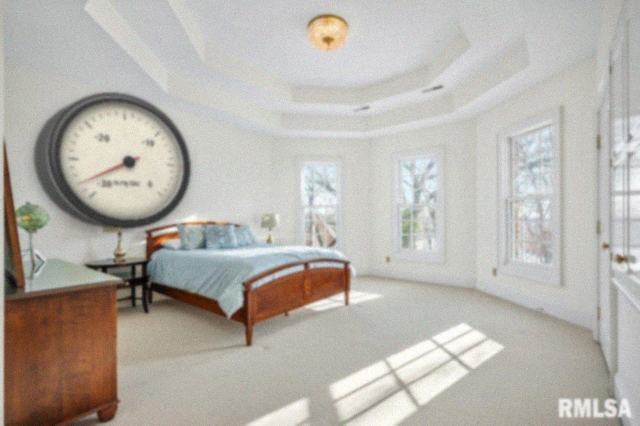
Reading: -28,inHg
